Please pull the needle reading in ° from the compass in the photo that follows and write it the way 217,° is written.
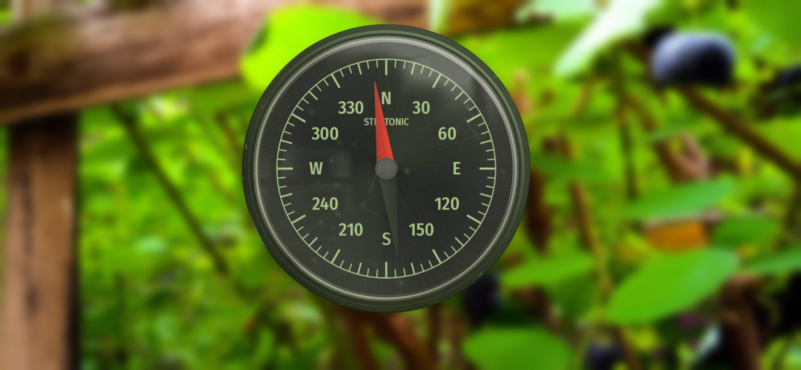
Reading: 352.5,°
